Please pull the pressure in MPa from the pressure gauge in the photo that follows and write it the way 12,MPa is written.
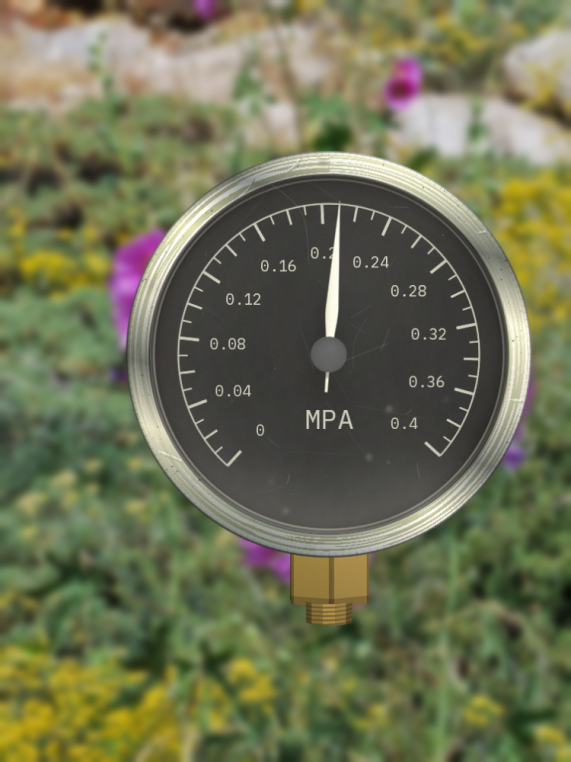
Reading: 0.21,MPa
